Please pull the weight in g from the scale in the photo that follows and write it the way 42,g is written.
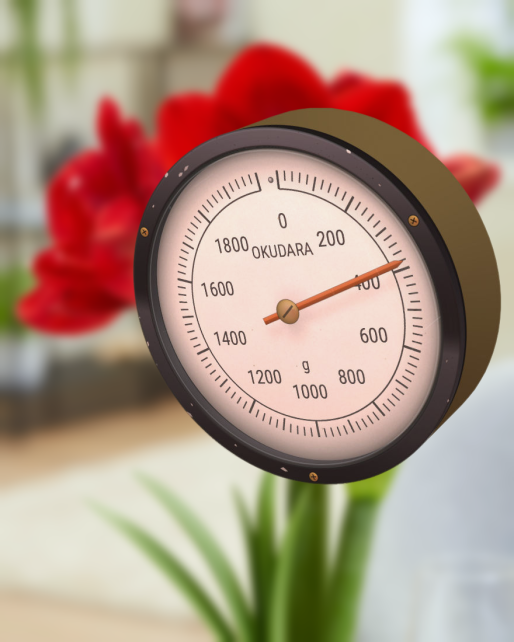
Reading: 380,g
